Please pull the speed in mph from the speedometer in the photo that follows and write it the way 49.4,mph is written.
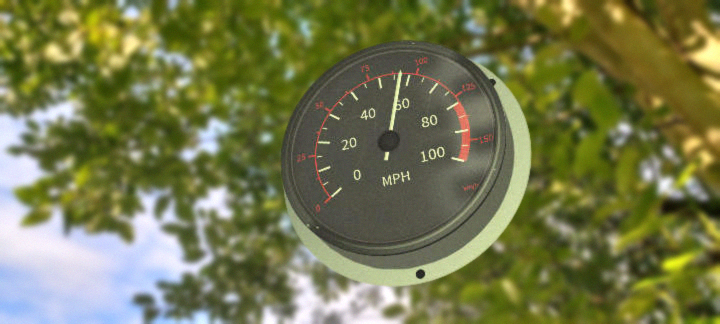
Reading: 57.5,mph
